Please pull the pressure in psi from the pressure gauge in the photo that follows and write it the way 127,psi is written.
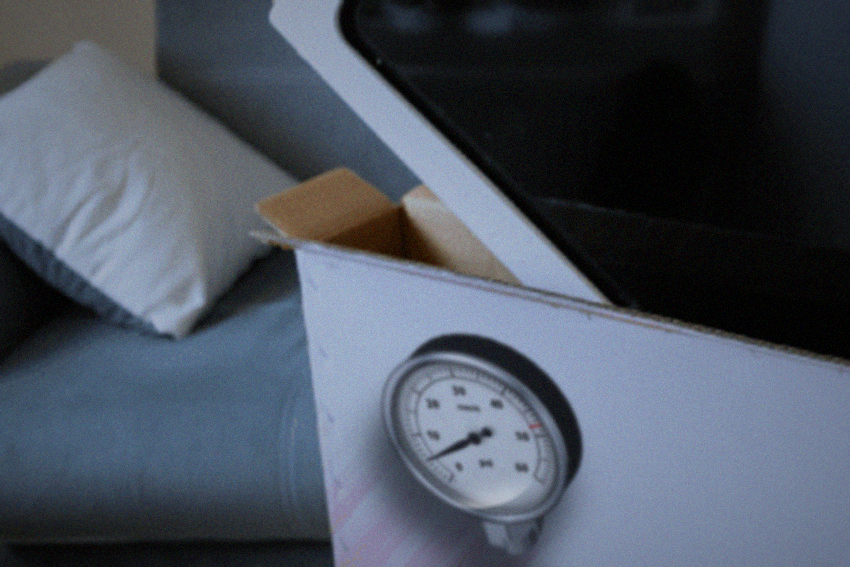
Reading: 5,psi
